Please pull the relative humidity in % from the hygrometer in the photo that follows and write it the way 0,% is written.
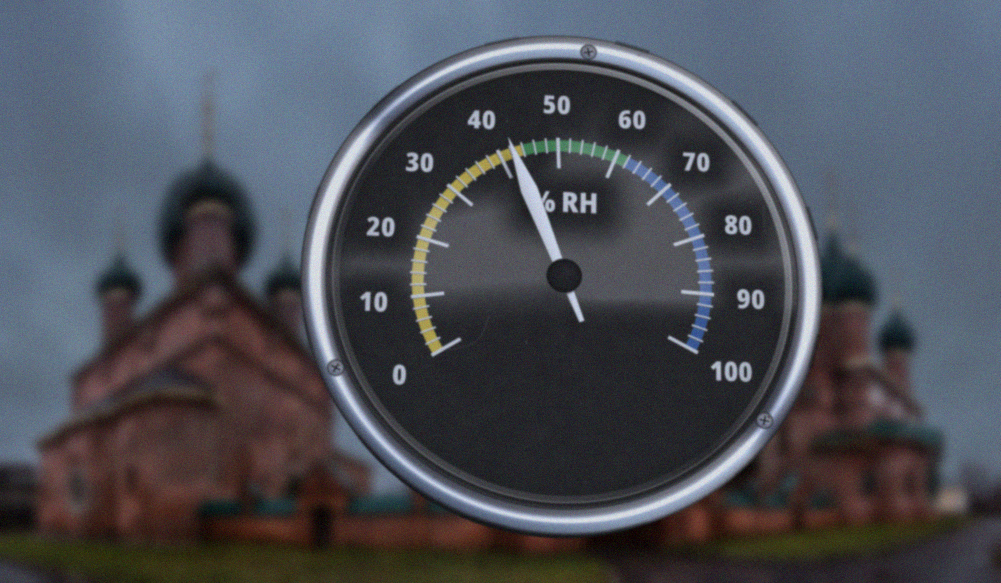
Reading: 42,%
